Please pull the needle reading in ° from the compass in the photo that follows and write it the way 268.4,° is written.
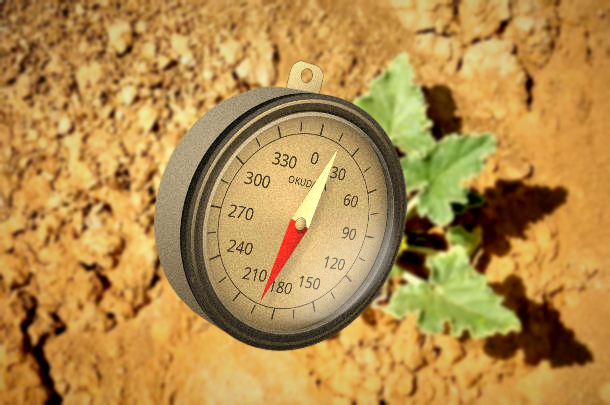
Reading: 195,°
